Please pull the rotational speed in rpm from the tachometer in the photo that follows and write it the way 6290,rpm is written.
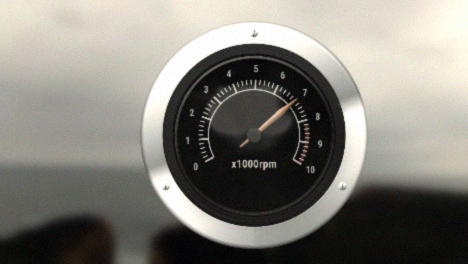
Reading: 7000,rpm
